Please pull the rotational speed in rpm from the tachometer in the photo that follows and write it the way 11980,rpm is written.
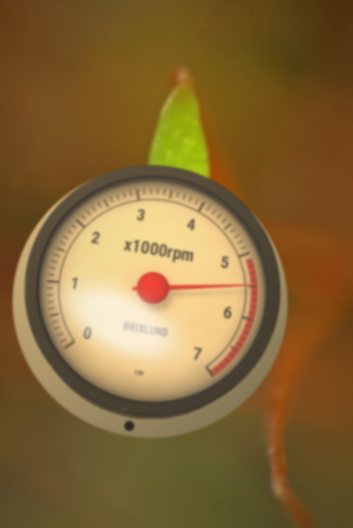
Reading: 5500,rpm
